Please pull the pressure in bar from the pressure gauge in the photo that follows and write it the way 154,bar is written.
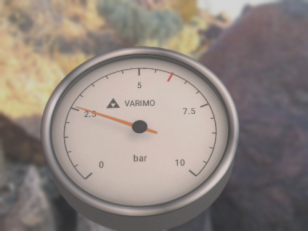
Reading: 2.5,bar
